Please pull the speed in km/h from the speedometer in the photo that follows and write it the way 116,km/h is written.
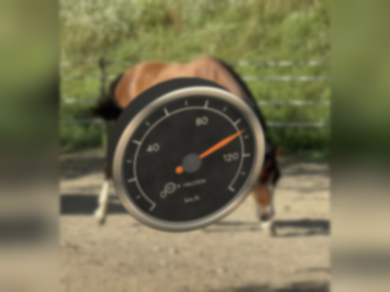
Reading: 105,km/h
